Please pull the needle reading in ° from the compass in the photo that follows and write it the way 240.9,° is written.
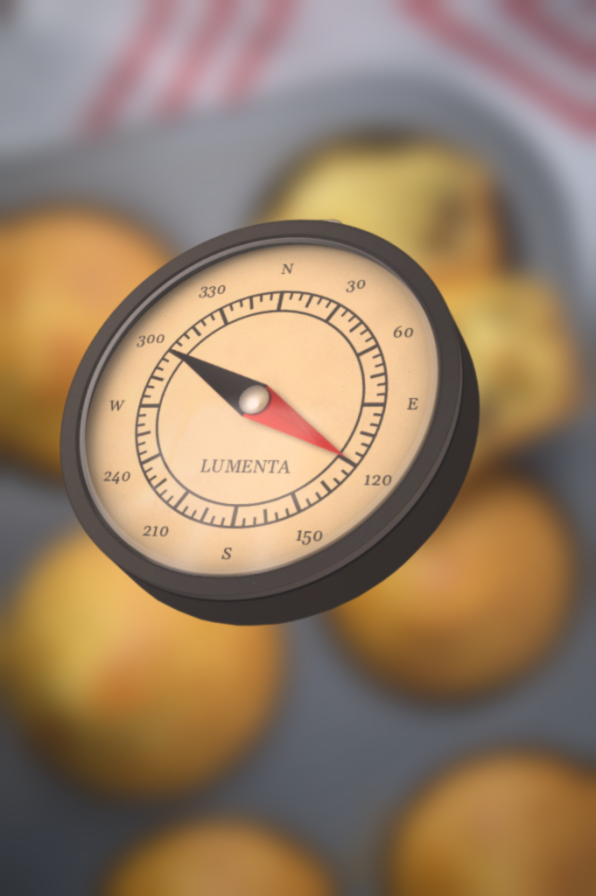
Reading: 120,°
